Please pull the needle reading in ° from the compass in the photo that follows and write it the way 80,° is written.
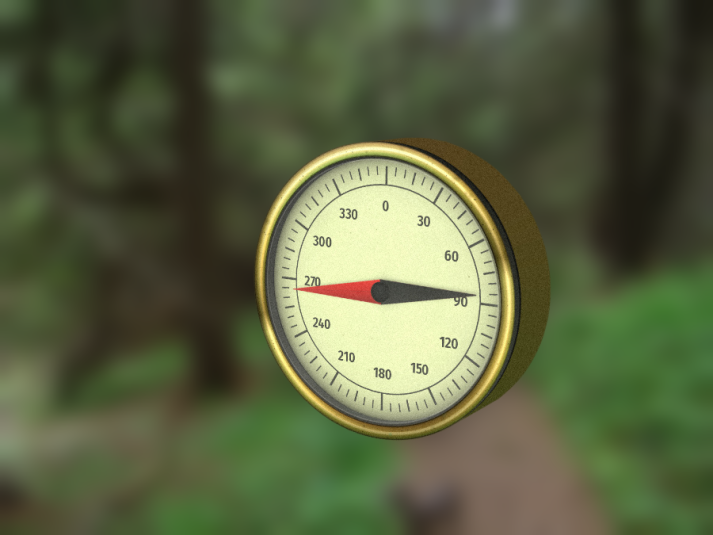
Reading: 265,°
